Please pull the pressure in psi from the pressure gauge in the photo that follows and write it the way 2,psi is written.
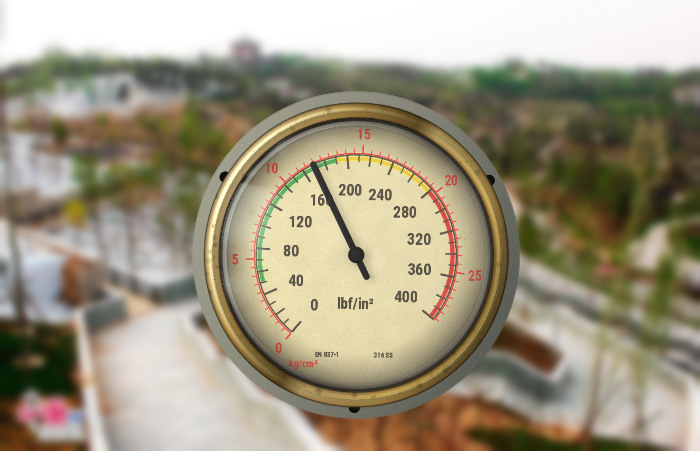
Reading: 170,psi
